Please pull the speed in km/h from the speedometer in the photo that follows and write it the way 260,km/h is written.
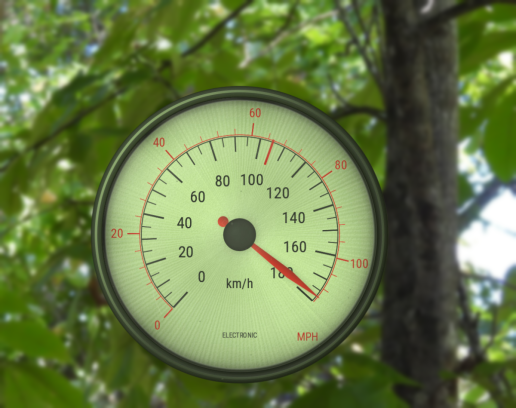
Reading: 177.5,km/h
